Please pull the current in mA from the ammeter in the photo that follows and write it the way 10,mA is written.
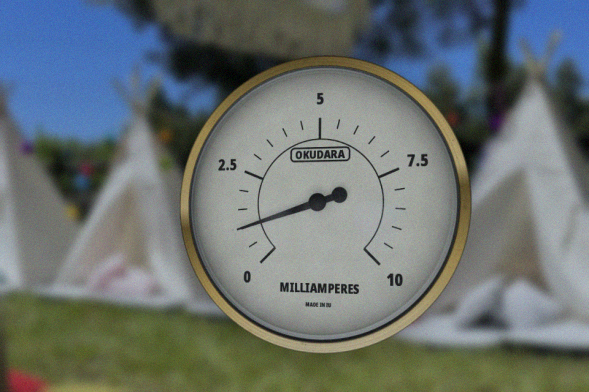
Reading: 1,mA
